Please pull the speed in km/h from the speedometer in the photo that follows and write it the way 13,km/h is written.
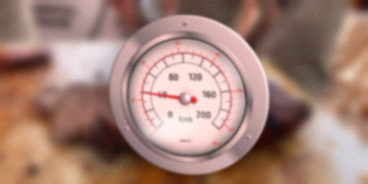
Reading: 40,km/h
